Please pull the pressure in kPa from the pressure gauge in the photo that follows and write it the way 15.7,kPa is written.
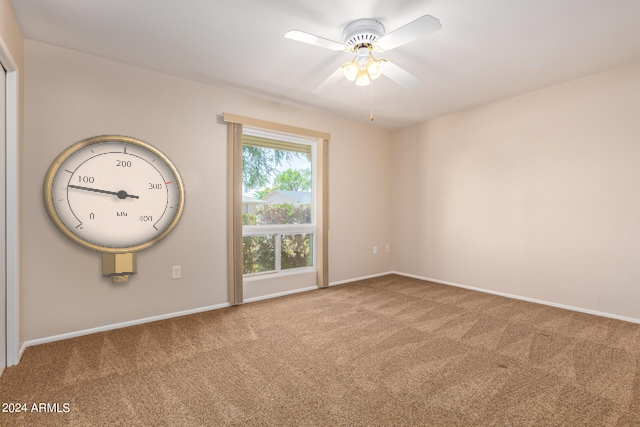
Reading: 75,kPa
